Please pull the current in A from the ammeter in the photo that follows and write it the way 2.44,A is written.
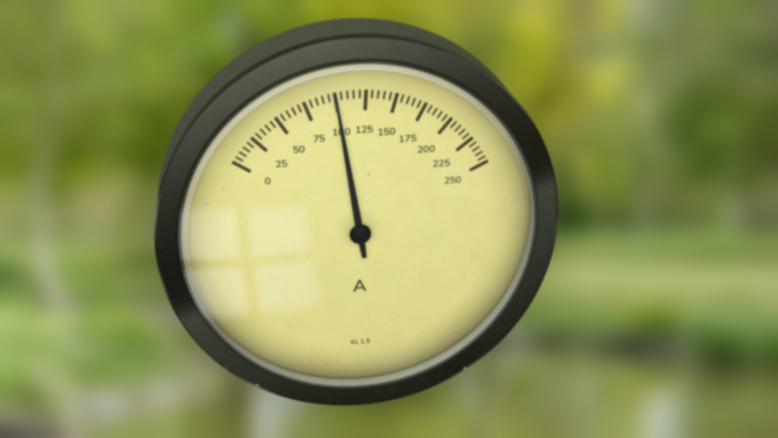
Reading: 100,A
